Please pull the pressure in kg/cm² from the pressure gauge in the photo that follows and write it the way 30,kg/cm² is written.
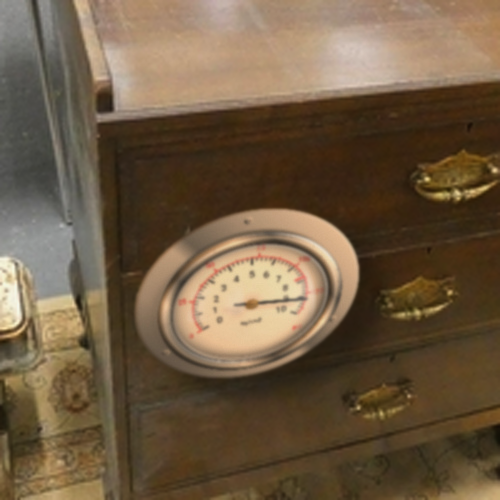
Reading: 9,kg/cm²
